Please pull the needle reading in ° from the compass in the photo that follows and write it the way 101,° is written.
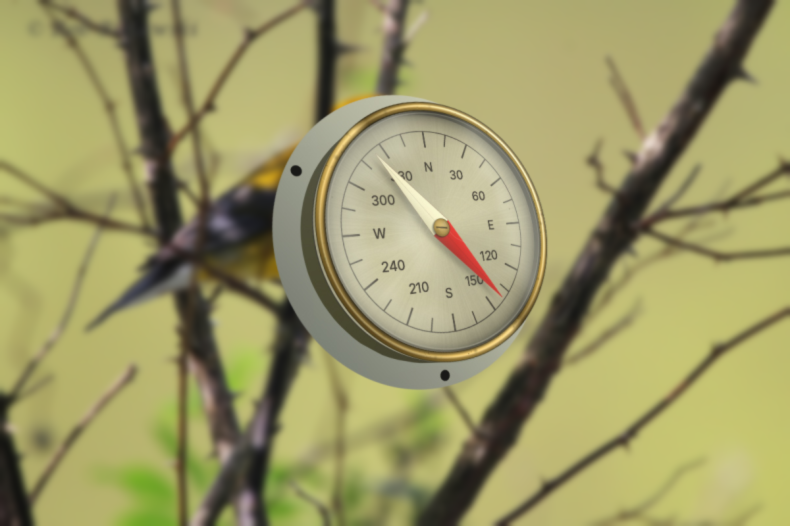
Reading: 142.5,°
